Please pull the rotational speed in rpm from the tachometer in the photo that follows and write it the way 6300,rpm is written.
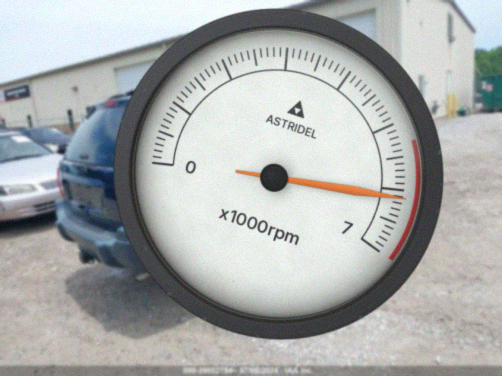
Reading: 6100,rpm
